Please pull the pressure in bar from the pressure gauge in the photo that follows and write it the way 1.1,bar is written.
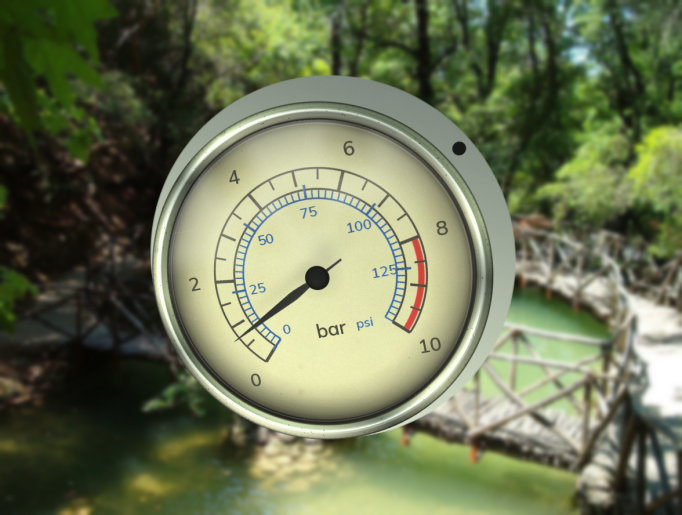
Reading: 0.75,bar
